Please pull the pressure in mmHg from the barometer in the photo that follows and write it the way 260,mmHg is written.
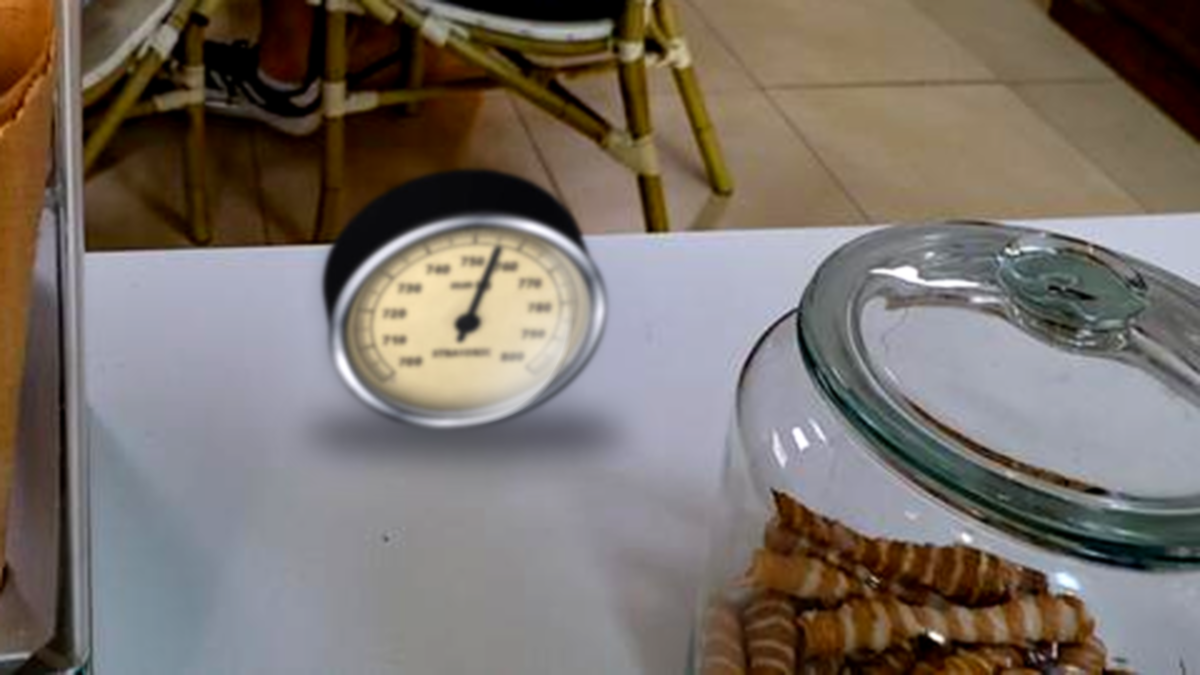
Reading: 755,mmHg
